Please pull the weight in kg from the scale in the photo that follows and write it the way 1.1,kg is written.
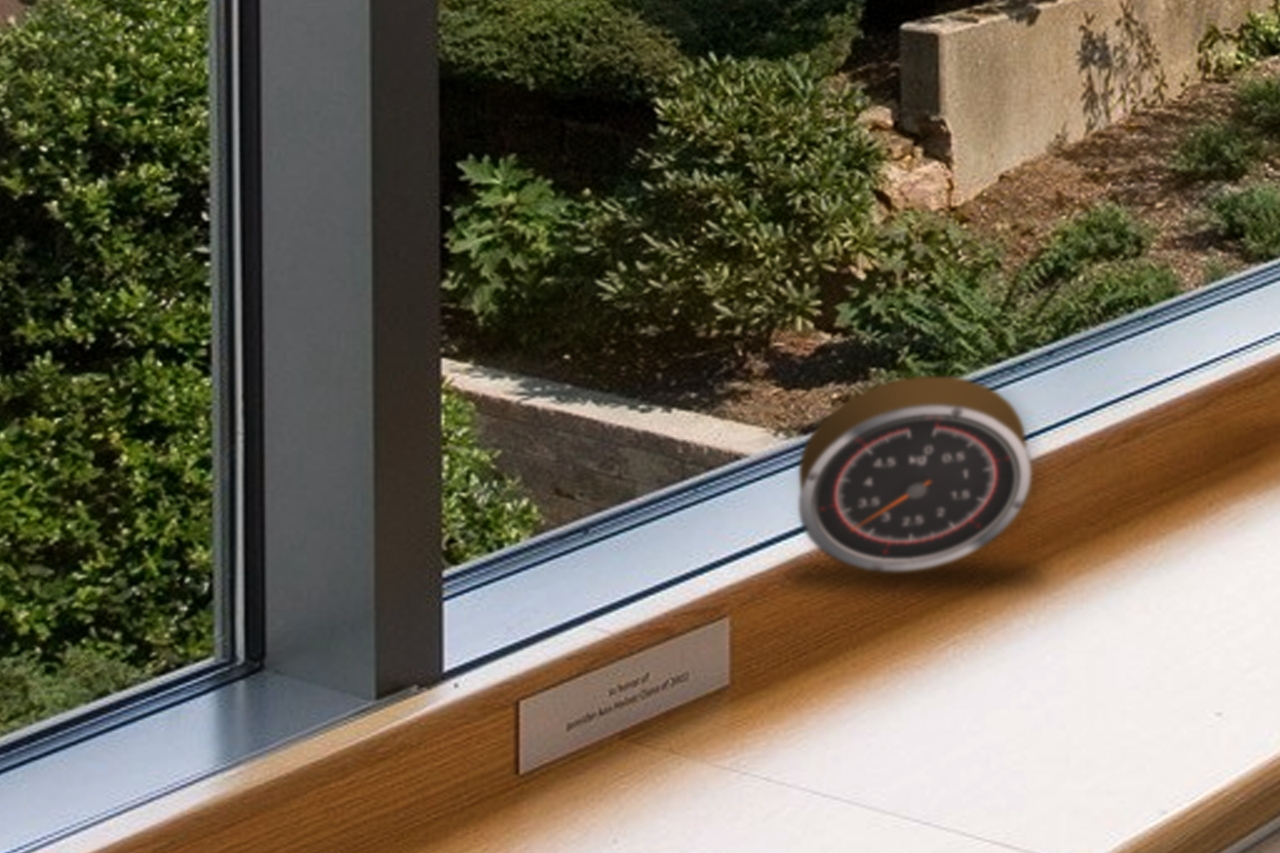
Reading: 3.25,kg
